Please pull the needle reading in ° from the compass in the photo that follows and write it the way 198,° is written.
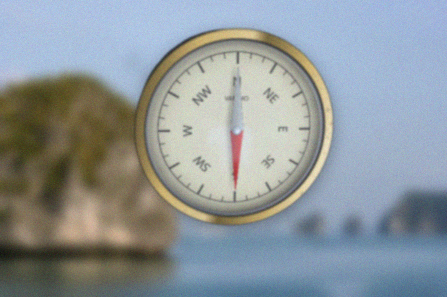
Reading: 180,°
